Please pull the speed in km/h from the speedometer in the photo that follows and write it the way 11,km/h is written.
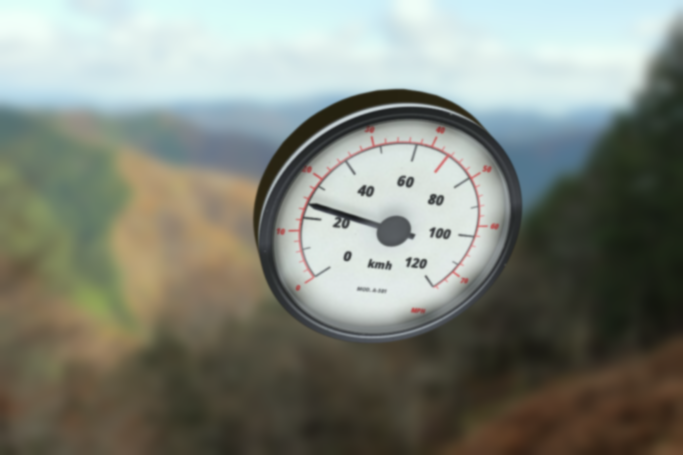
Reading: 25,km/h
